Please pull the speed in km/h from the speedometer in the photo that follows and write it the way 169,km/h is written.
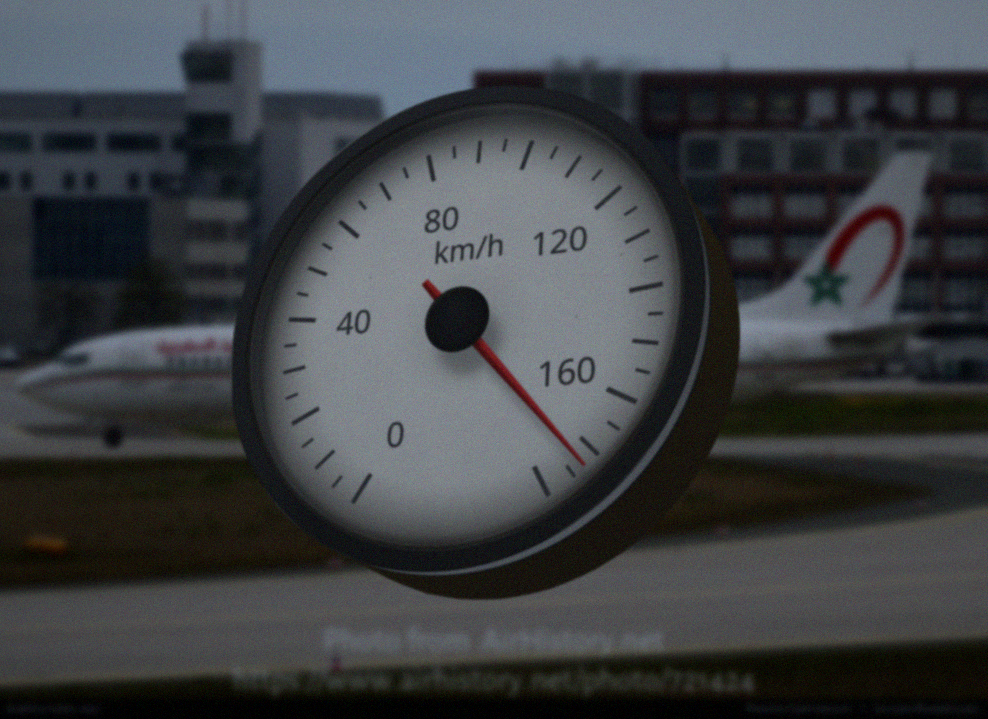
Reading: 172.5,km/h
